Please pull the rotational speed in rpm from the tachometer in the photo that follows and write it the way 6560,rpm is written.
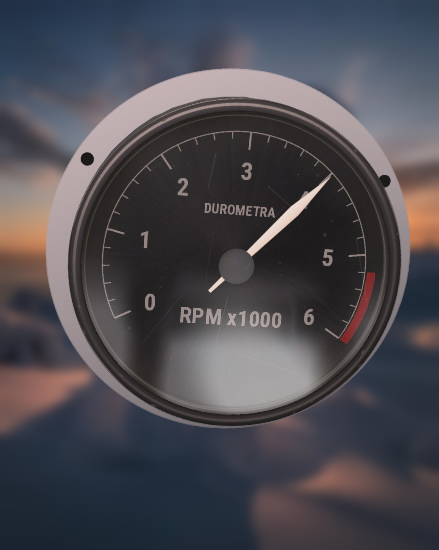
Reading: 4000,rpm
